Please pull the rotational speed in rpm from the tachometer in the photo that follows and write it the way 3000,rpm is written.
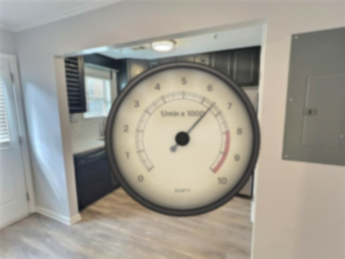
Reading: 6500,rpm
